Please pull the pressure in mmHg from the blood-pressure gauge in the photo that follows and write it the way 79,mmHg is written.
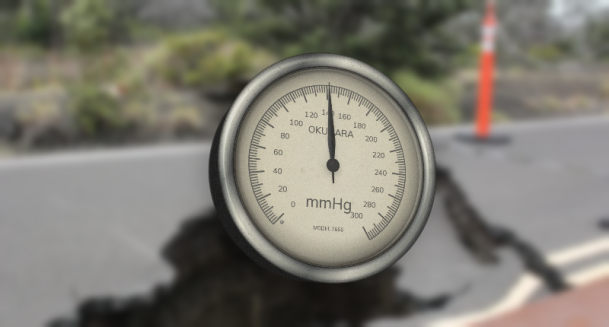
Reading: 140,mmHg
